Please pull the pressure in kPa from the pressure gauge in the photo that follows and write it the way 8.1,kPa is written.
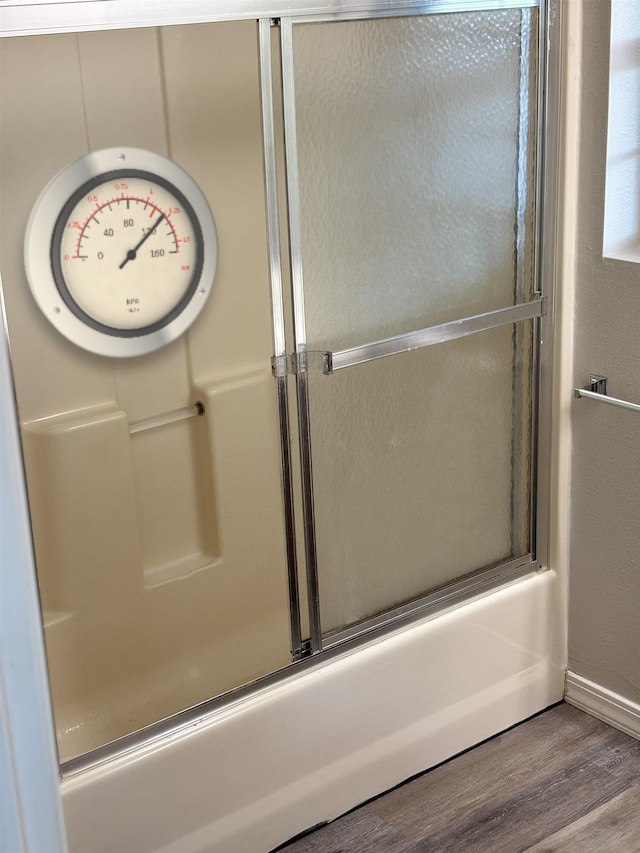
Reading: 120,kPa
